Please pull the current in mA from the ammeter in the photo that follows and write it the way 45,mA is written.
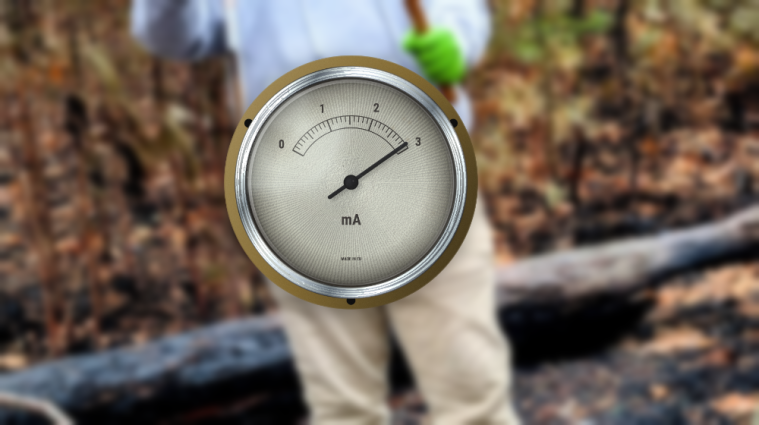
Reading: 2.9,mA
